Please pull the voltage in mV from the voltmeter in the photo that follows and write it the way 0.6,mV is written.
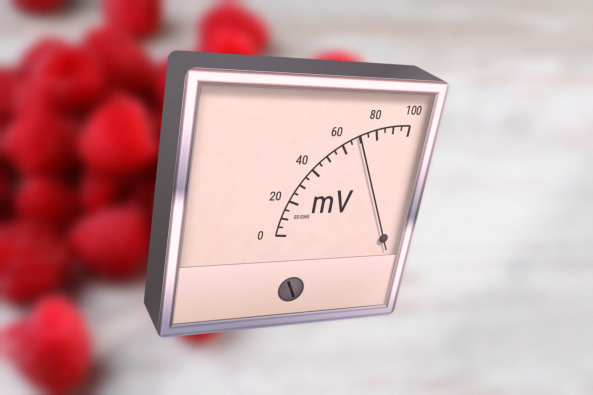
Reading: 70,mV
